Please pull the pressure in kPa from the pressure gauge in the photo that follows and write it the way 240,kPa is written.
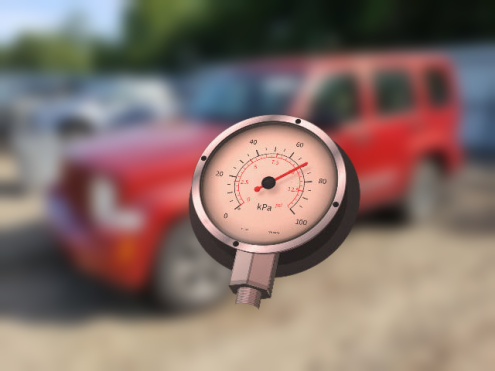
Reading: 70,kPa
